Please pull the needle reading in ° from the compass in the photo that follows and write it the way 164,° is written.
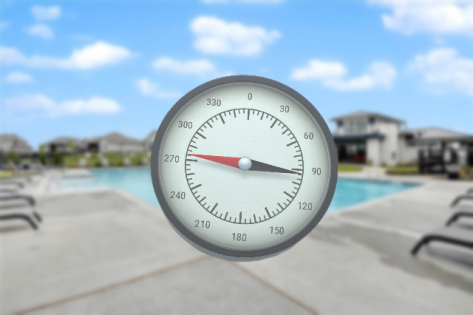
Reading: 275,°
